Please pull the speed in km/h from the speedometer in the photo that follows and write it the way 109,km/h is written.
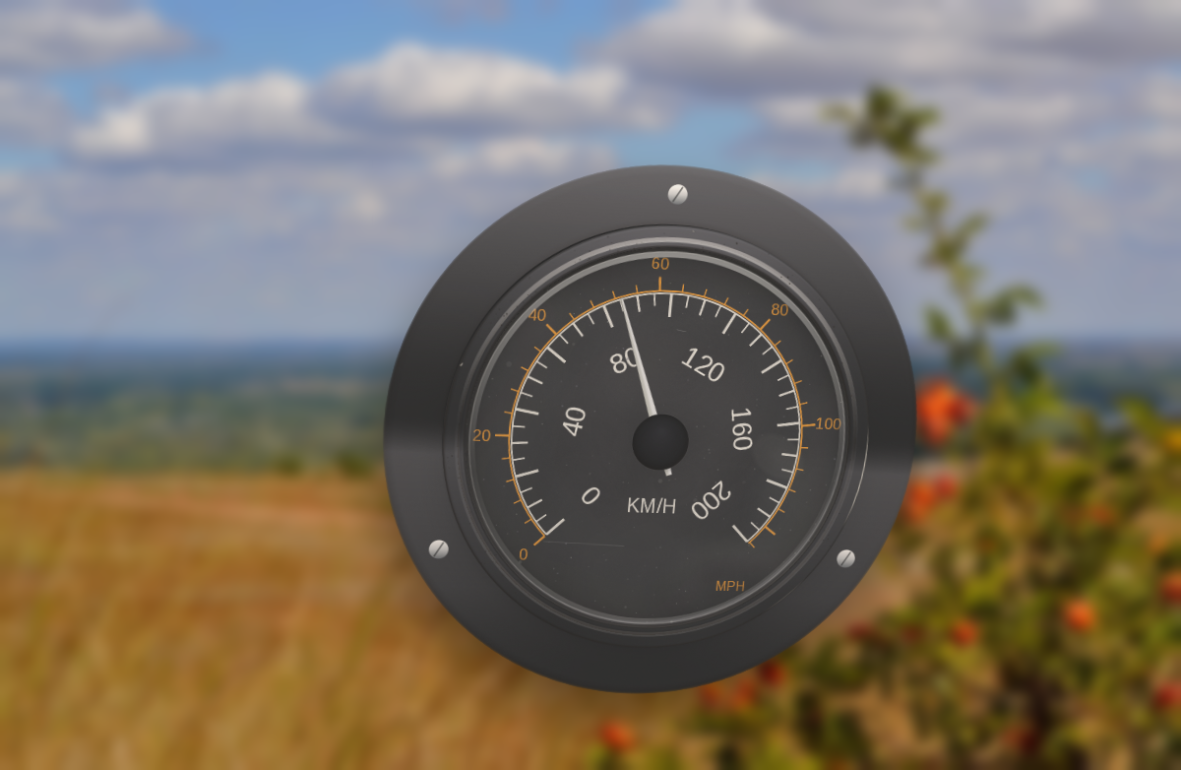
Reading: 85,km/h
